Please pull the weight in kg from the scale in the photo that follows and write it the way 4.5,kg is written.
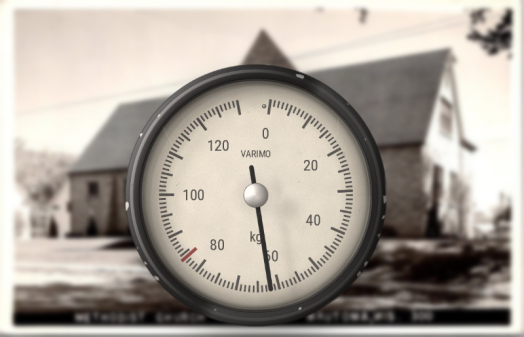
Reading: 62,kg
